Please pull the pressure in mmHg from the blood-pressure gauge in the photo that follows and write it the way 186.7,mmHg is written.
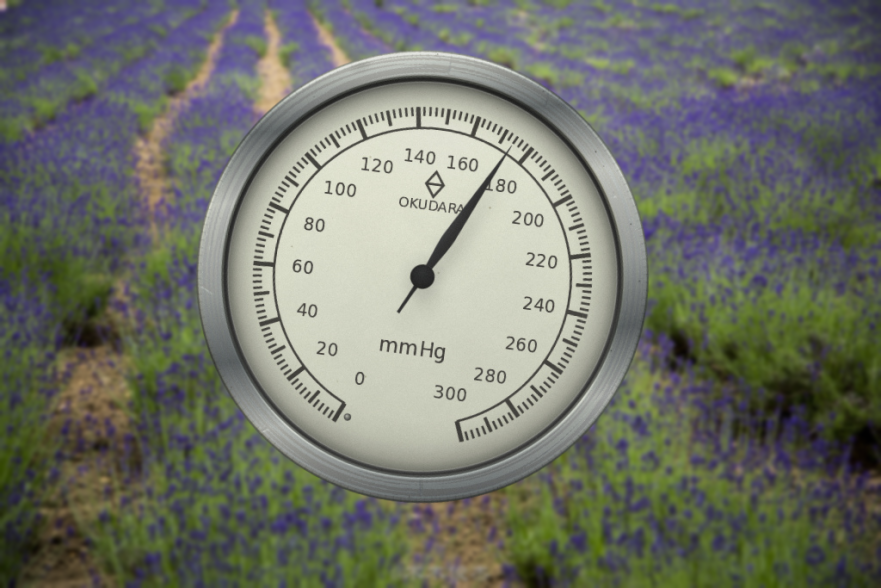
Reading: 174,mmHg
